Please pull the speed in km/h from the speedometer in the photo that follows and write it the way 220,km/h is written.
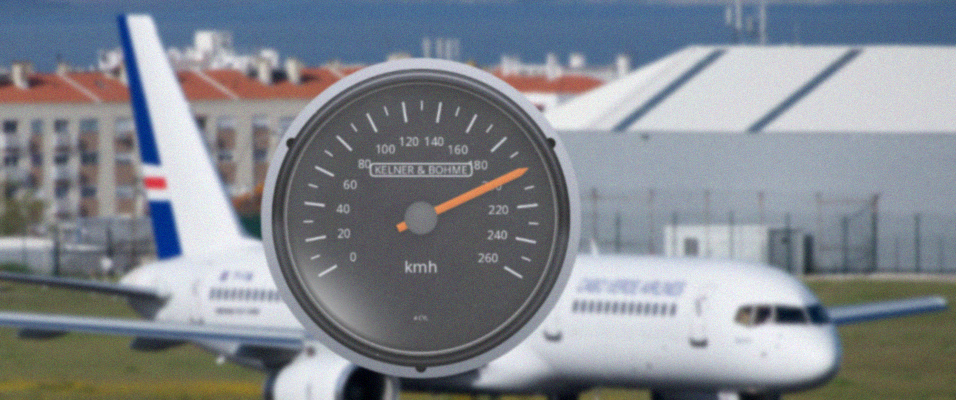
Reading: 200,km/h
